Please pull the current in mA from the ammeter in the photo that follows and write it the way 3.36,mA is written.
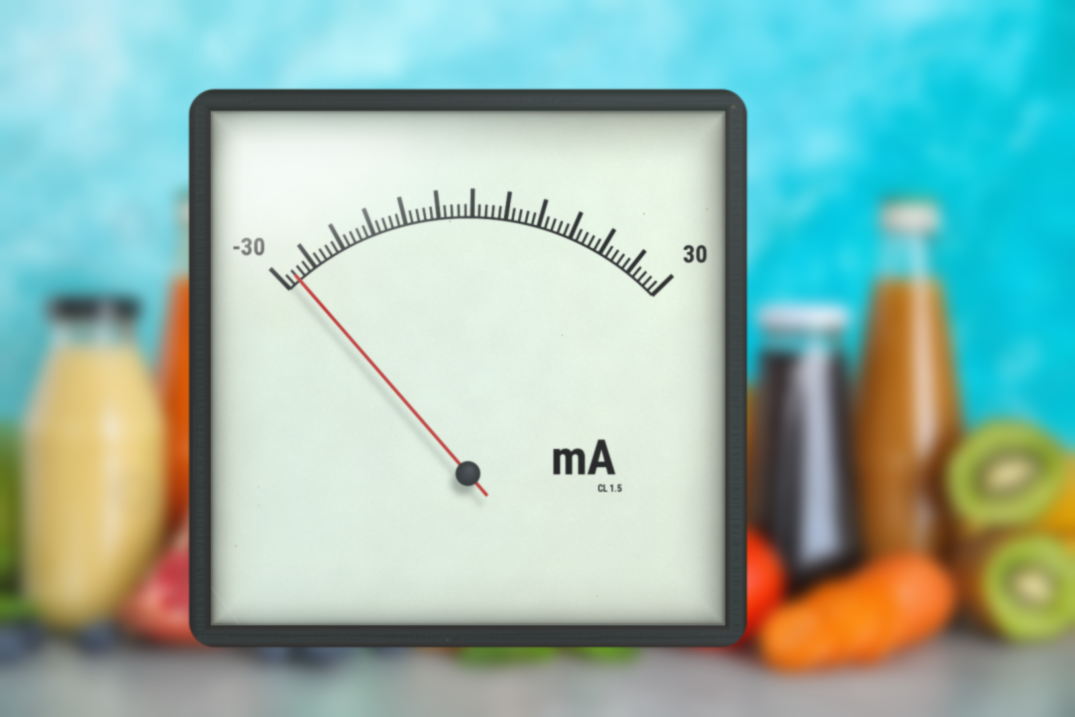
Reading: -28,mA
